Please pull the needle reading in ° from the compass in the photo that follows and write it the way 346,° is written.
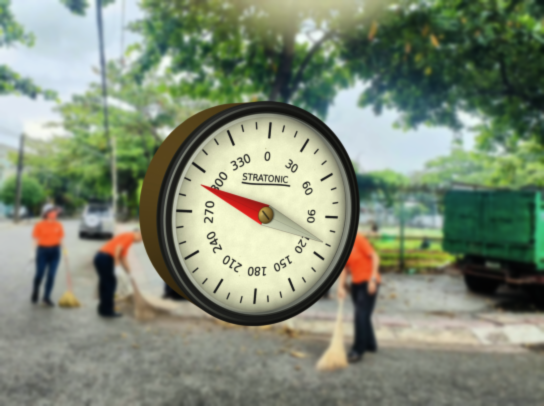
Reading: 290,°
